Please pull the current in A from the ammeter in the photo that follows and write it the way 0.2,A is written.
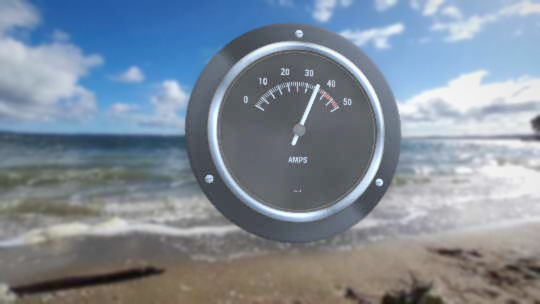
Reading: 35,A
